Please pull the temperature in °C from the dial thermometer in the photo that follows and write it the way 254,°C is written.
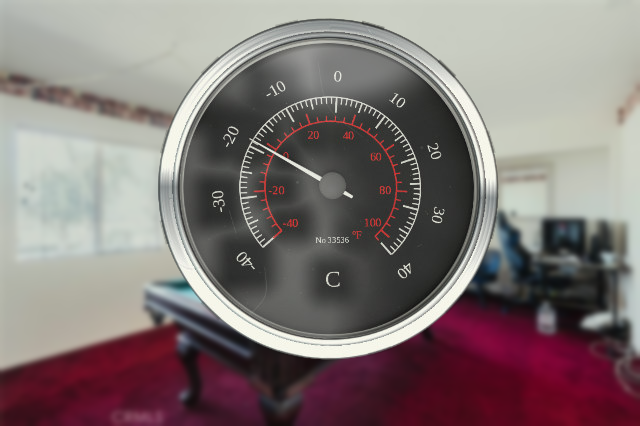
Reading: -19,°C
